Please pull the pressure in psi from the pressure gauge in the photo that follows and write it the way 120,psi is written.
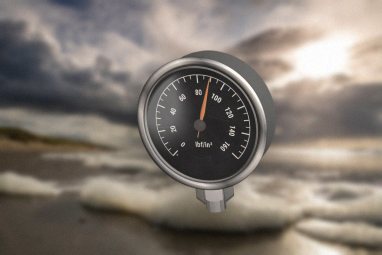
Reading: 90,psi
